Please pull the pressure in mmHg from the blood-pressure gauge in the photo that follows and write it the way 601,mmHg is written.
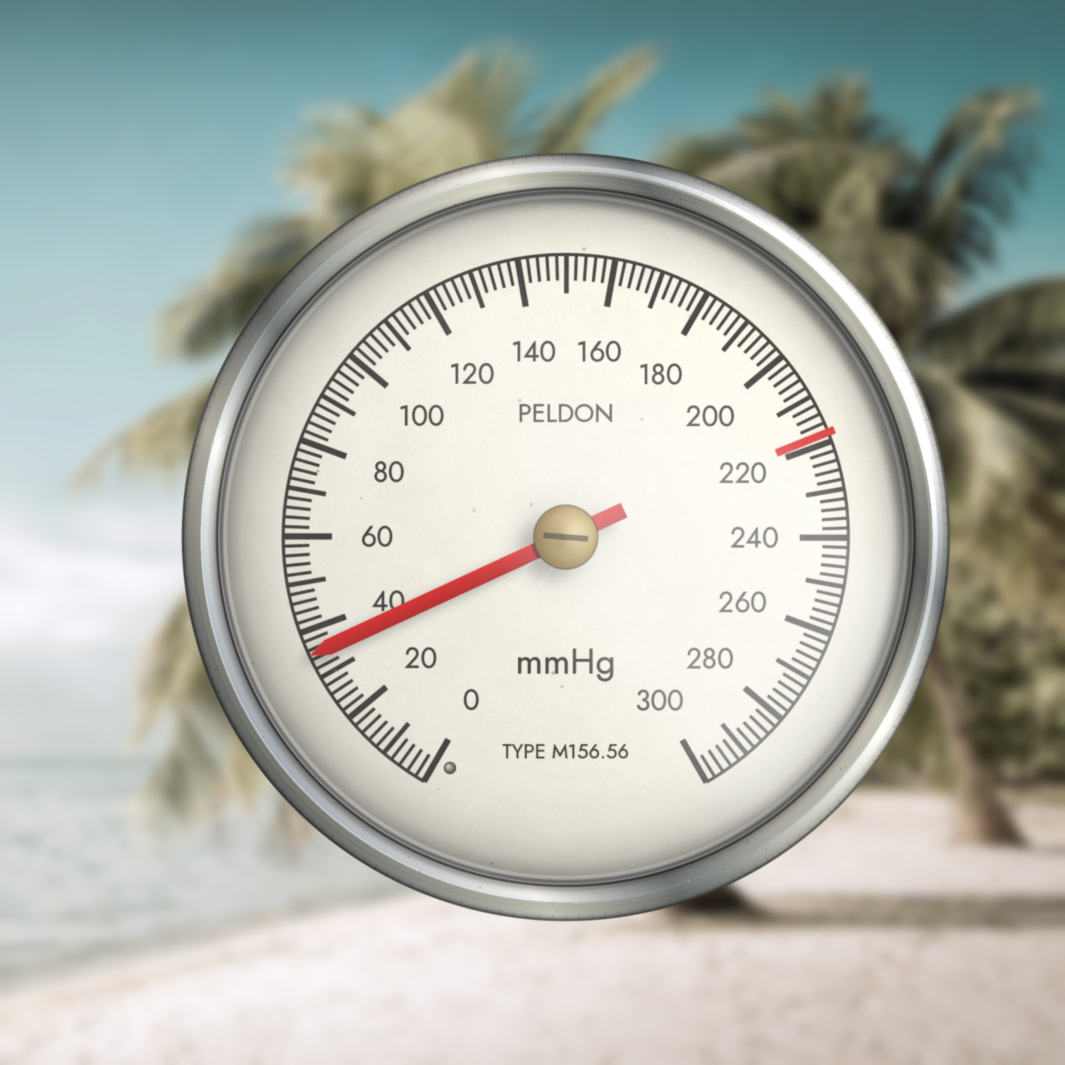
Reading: 35,mmHg
